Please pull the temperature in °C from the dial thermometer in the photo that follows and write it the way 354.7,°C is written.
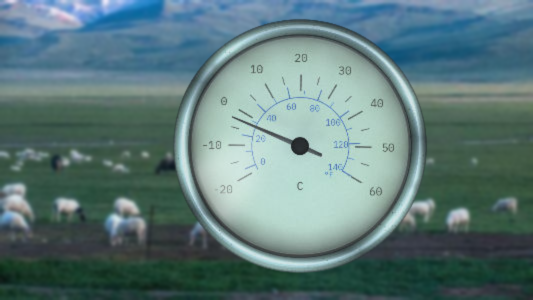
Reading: -2.5,°C
